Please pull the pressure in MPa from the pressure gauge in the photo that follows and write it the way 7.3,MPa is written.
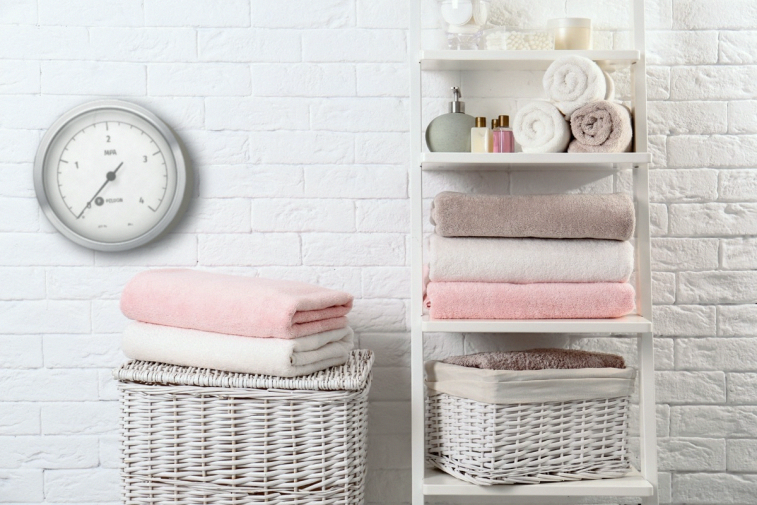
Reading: 0,MPa
